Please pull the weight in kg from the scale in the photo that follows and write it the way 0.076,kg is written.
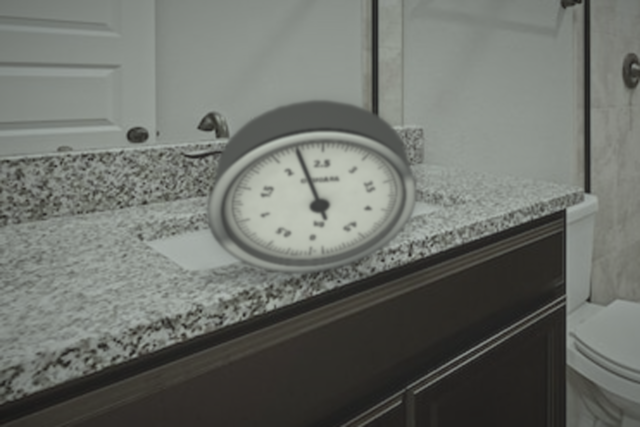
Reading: 2.25,kg
